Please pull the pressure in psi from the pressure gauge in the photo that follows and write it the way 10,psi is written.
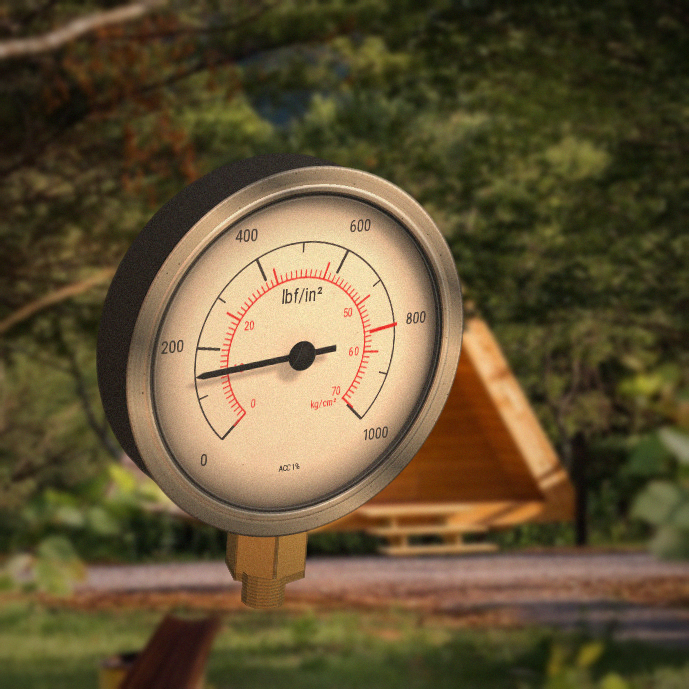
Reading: 150,psi
